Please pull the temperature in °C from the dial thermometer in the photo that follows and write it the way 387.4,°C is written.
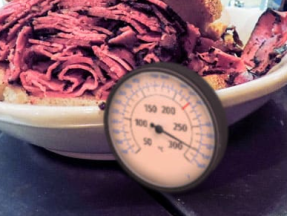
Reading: 280,°C
